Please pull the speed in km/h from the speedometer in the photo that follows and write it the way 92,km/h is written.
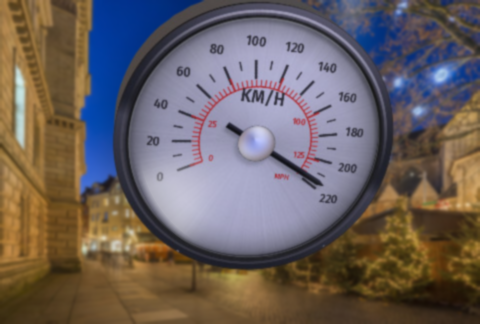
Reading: 215,km/h
